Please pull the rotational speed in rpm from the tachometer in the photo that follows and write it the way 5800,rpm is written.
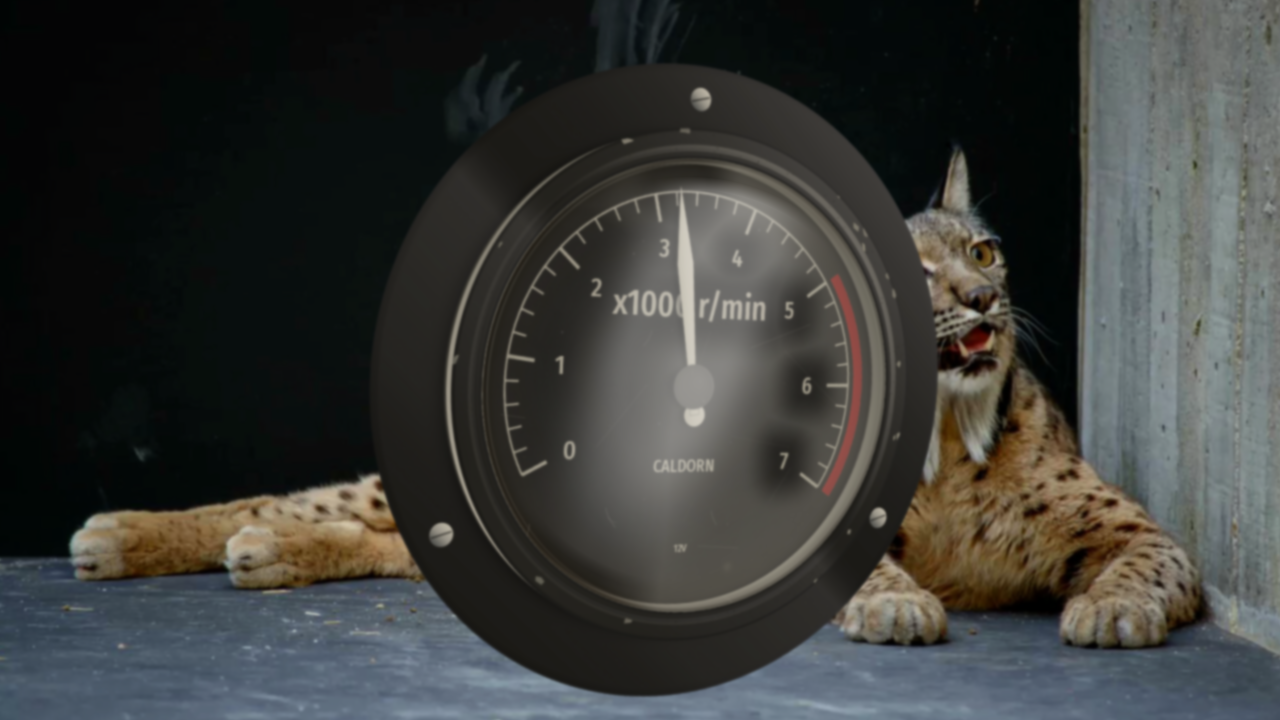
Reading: 3200,rpm
